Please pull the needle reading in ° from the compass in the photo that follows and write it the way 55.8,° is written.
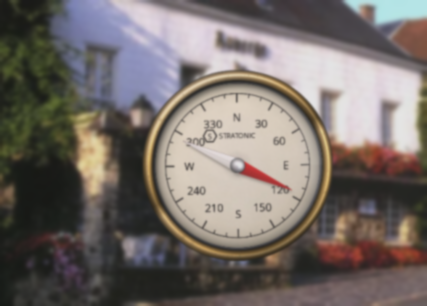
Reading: 115,°
